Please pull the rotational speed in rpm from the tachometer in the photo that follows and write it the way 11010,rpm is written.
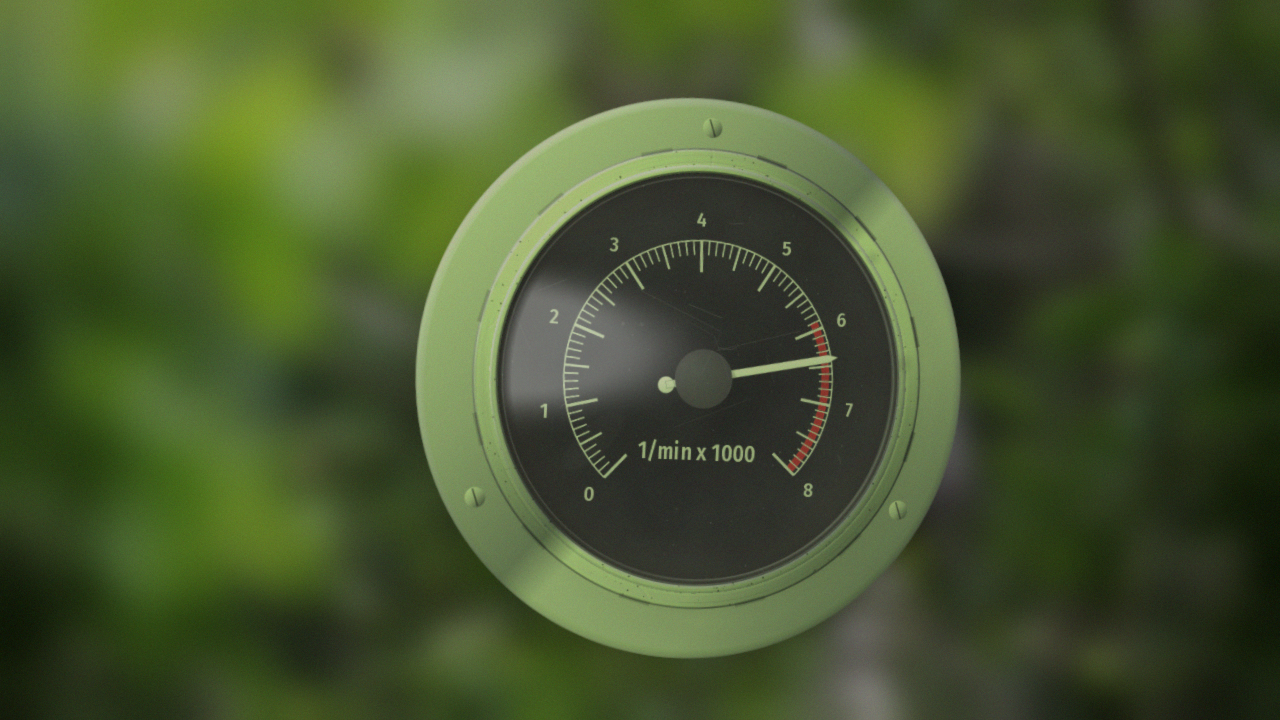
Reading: 6400,rpm
